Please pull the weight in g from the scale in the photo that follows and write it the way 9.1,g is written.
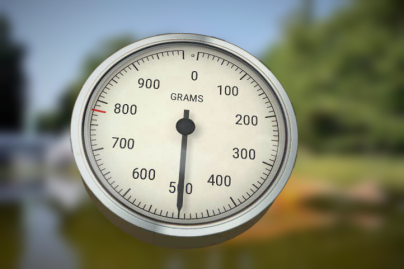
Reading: 500,g
